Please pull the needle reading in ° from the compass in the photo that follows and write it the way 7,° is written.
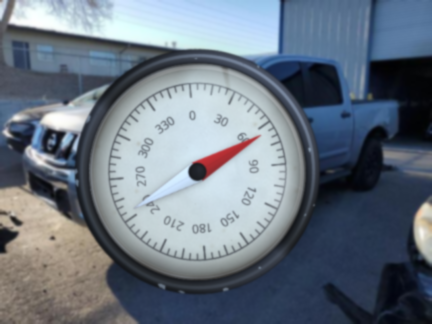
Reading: 65,°
